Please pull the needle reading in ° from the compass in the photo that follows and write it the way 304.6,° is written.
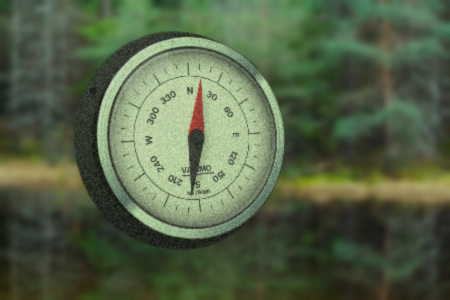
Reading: 10,°
